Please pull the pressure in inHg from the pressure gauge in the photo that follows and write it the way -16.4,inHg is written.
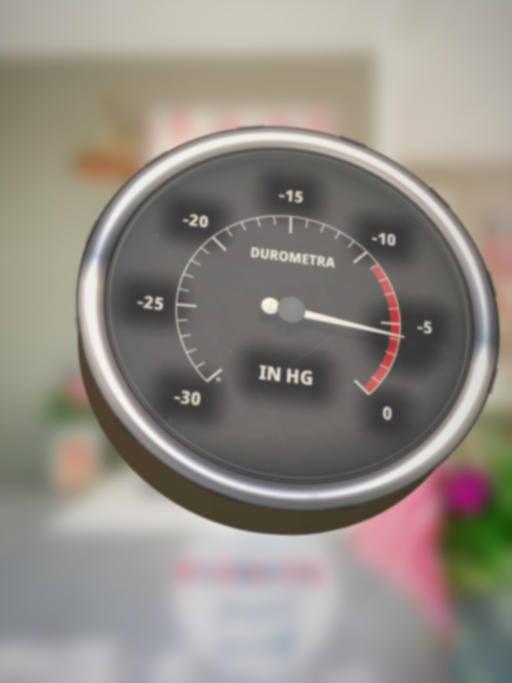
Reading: -4,inHg
